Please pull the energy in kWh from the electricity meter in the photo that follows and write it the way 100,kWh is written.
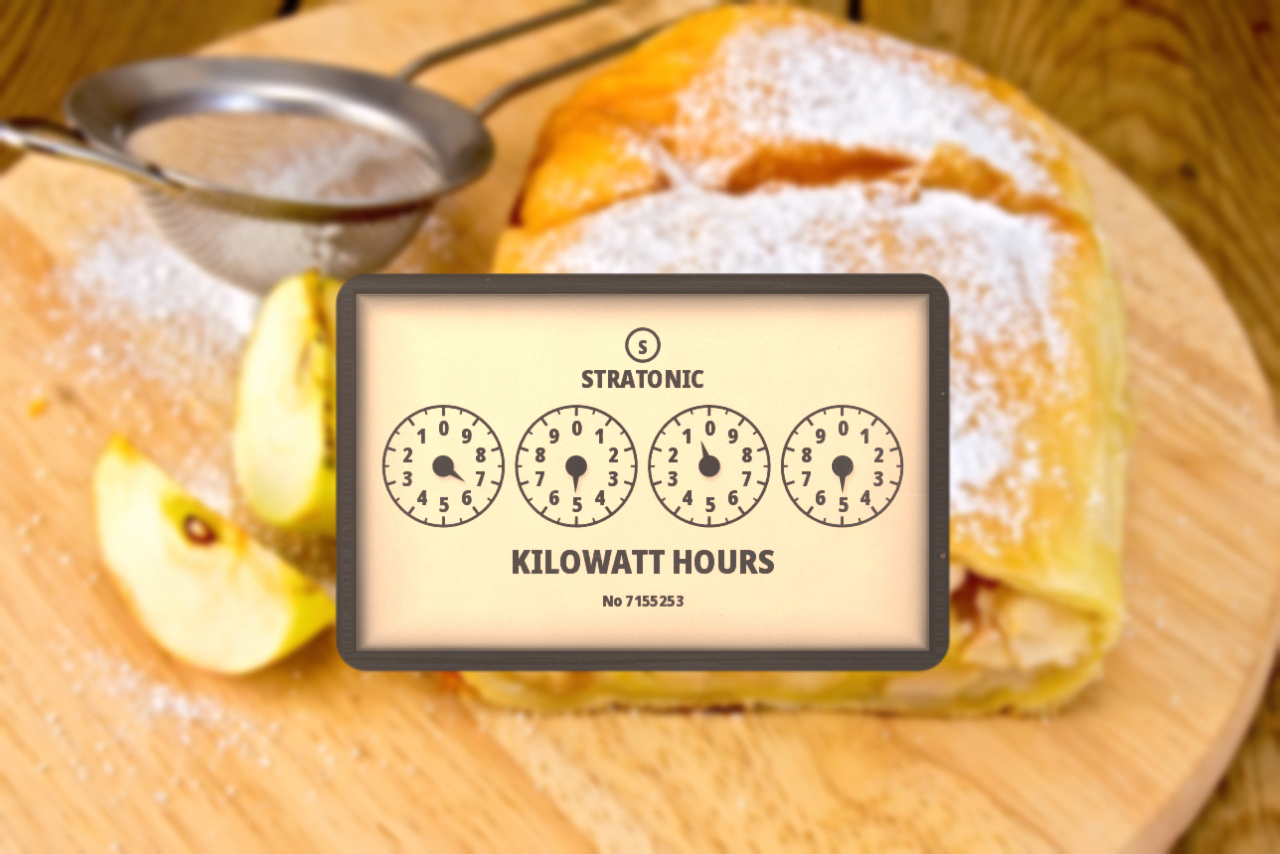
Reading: 6505,kWh
